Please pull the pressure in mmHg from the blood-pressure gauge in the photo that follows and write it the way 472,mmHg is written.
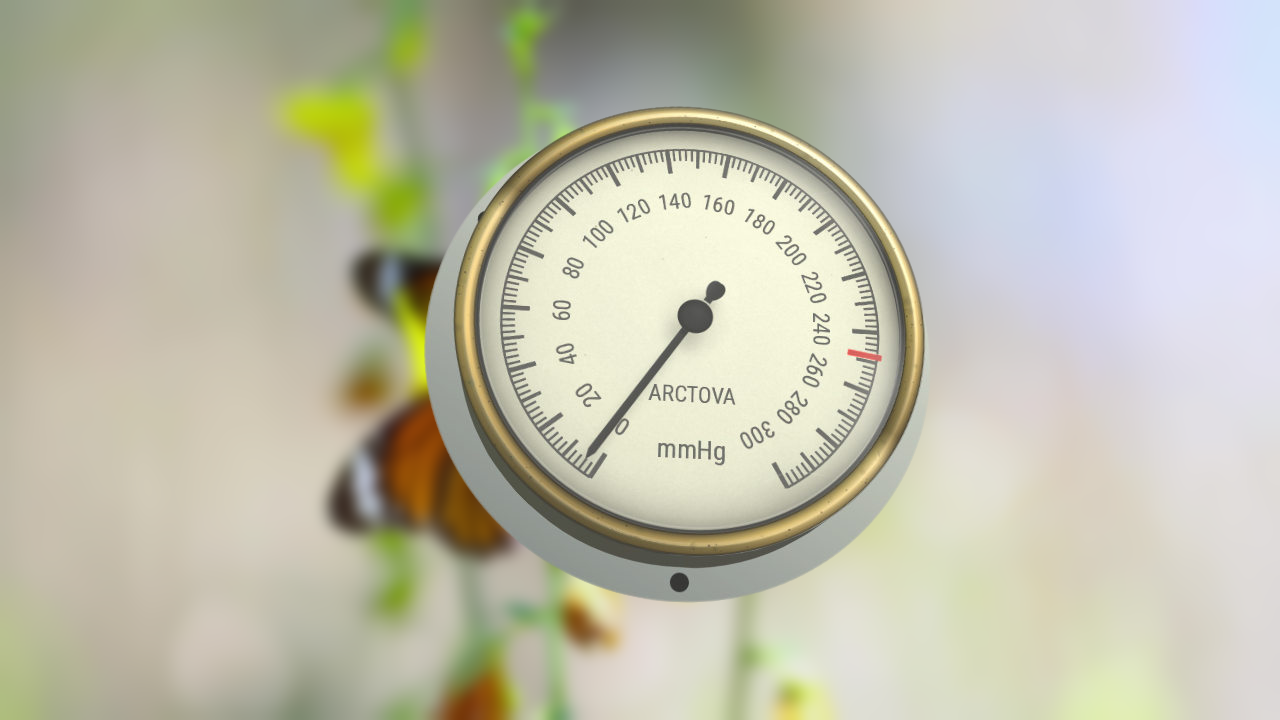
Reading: 4,mmHg
